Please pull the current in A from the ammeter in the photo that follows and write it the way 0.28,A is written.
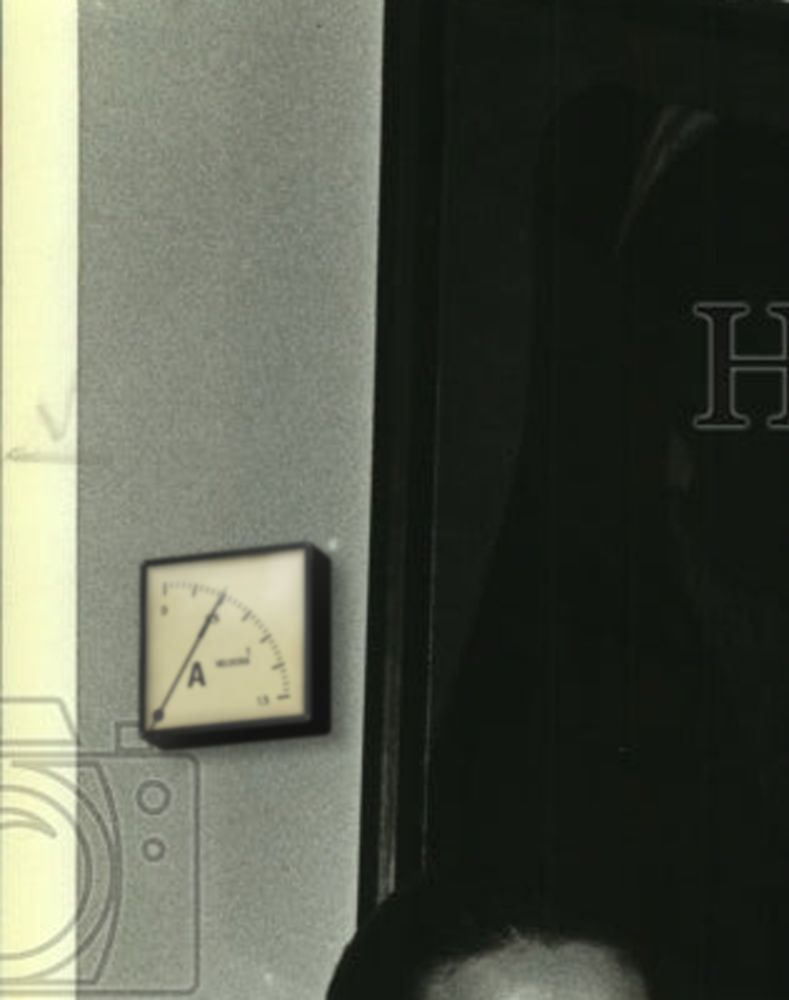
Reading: 0.5,A
